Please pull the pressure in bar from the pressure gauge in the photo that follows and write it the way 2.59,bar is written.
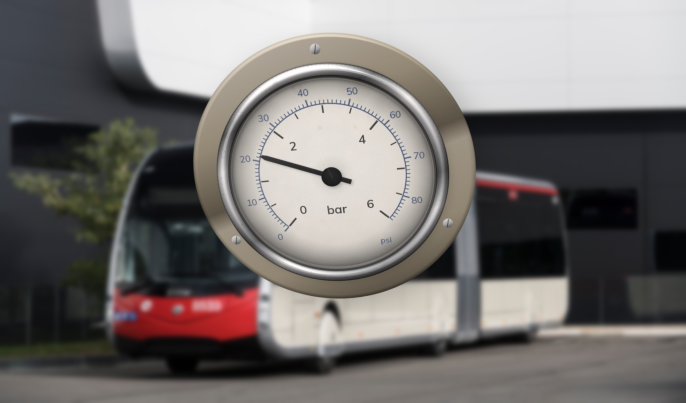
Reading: 1.5,bar
